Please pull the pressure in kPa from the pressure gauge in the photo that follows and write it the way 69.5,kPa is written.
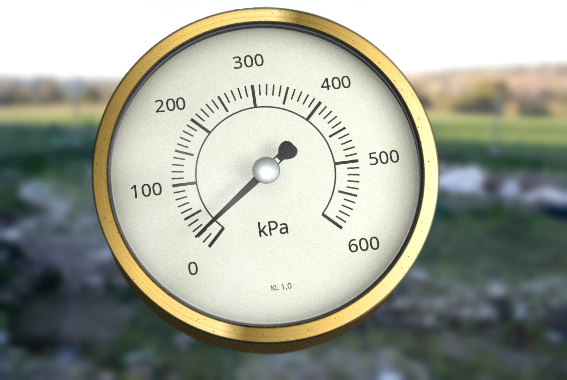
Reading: 20,kPa
